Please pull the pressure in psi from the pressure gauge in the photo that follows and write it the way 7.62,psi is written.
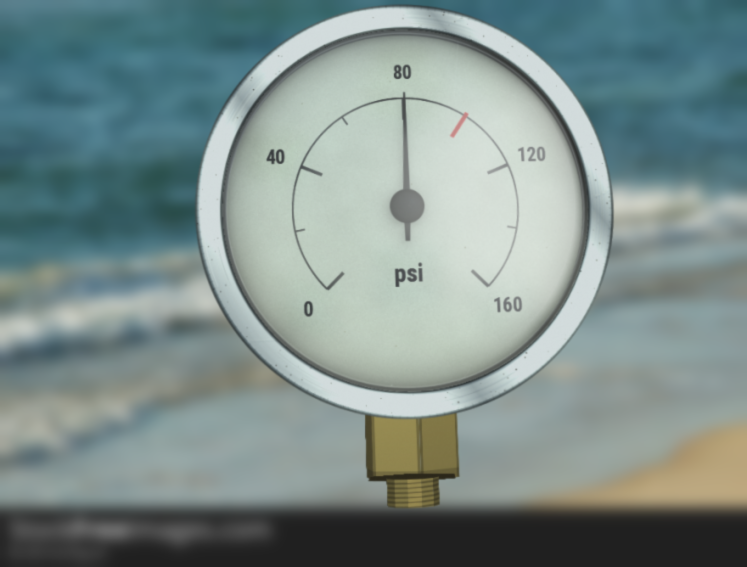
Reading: 80,psi
